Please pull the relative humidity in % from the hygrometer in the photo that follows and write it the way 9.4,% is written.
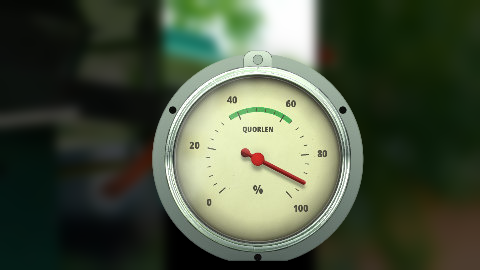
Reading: 92,%
